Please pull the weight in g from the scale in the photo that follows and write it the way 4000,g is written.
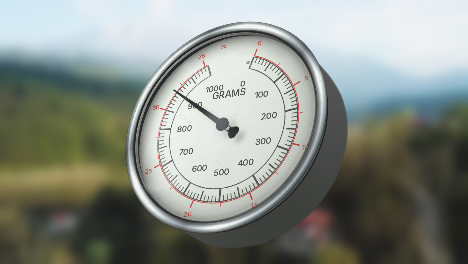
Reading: 900,g
